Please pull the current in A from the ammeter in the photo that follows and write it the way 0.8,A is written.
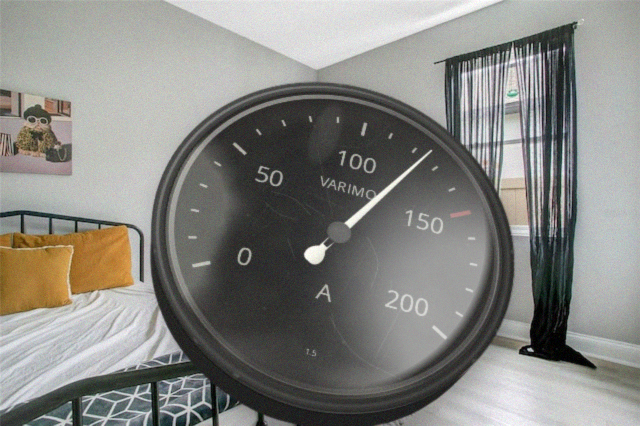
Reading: 125,A
